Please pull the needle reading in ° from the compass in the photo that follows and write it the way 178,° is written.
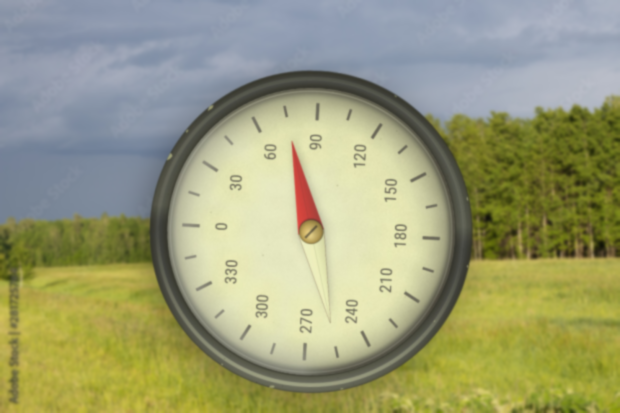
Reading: 75,°
